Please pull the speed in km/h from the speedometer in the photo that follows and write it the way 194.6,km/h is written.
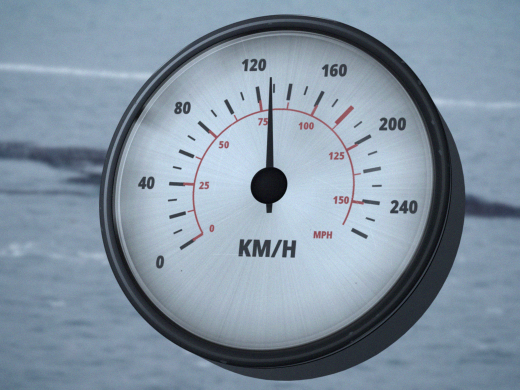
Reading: 130,km/h
